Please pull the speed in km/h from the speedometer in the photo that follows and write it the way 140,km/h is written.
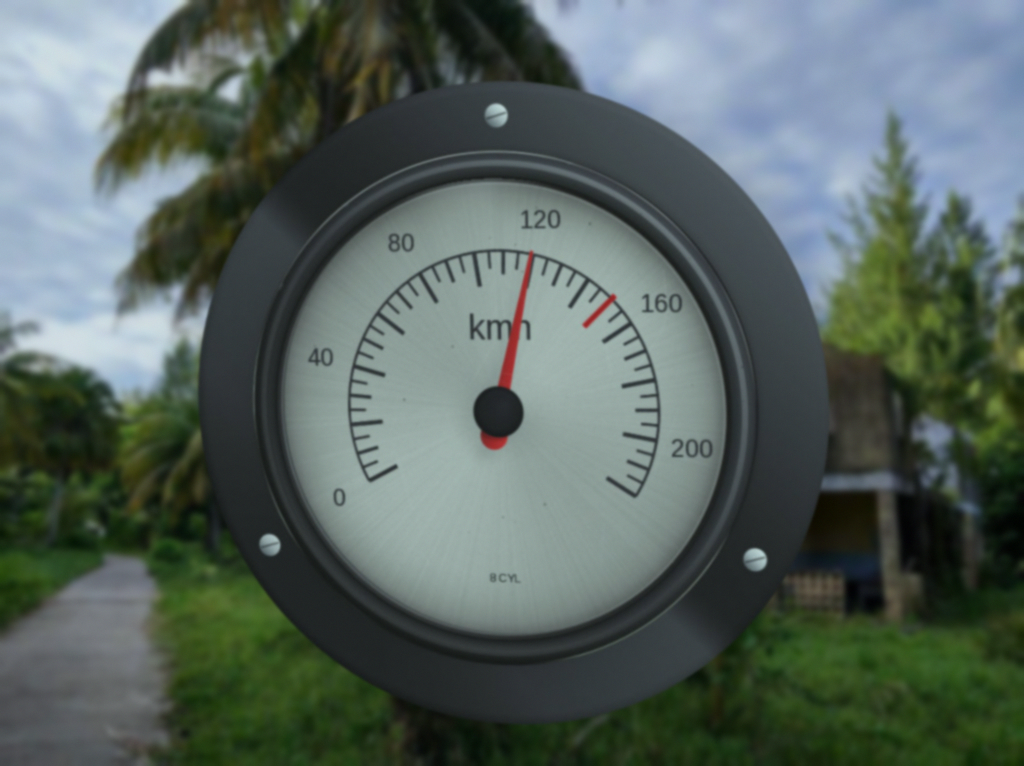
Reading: 120,km/h
